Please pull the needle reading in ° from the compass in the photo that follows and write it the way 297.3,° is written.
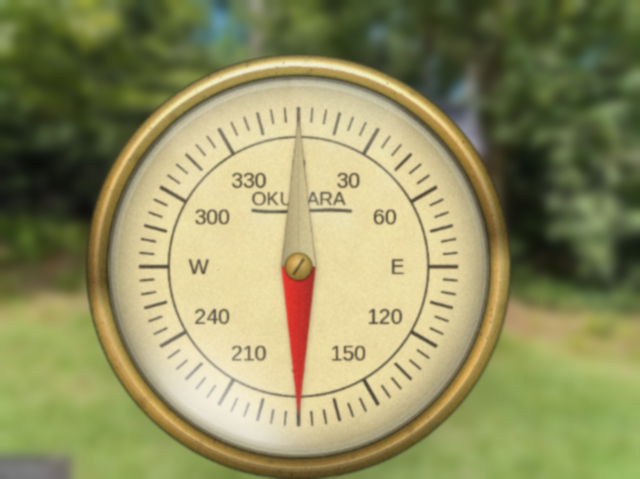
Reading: 180,°
